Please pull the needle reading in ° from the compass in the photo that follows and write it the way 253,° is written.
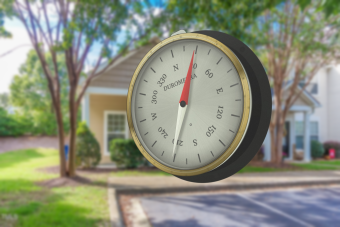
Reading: 30,°
